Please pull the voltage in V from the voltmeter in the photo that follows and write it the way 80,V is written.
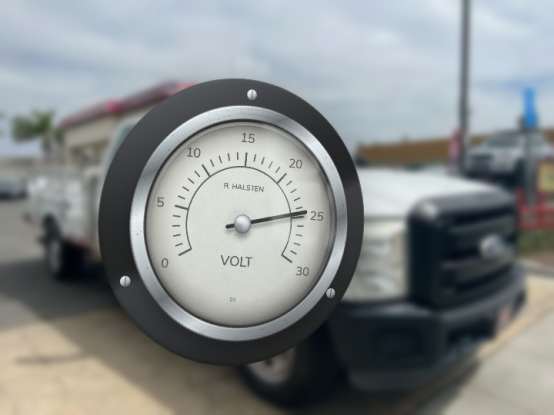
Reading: 24.5,V
